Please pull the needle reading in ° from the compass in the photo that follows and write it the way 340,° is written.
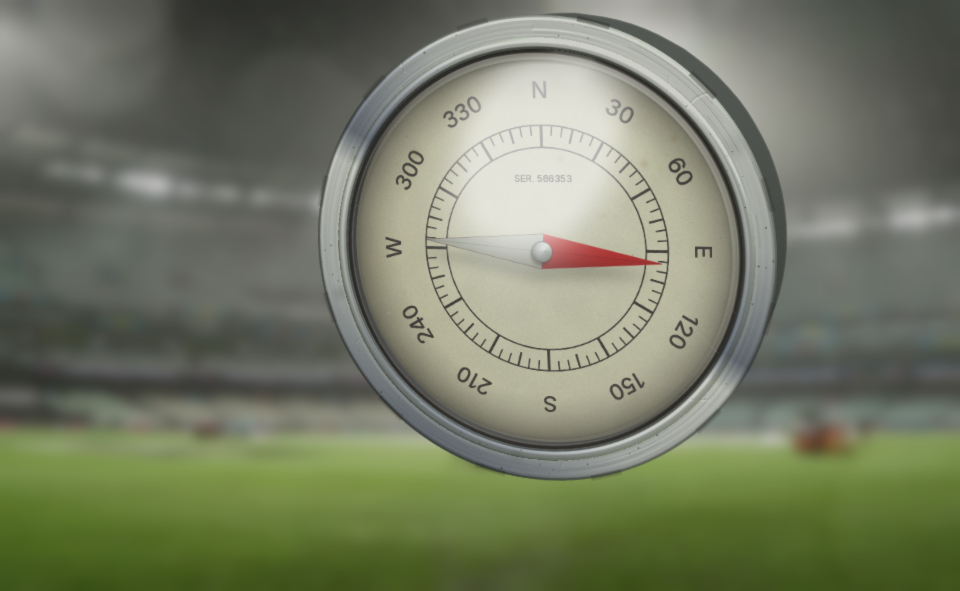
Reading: 95,°
